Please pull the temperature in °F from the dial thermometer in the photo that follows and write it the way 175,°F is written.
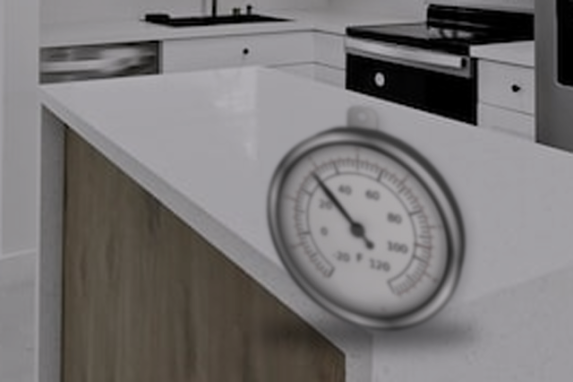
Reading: 30,°F
